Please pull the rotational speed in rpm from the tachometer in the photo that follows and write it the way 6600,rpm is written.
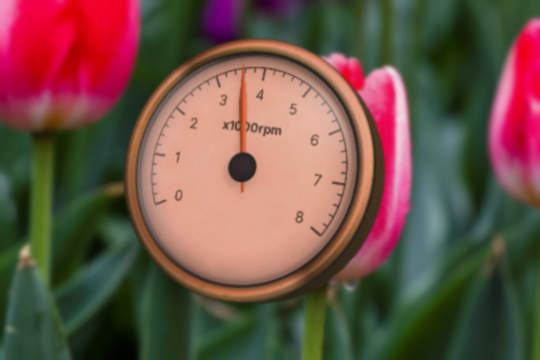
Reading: 3600,rpm
